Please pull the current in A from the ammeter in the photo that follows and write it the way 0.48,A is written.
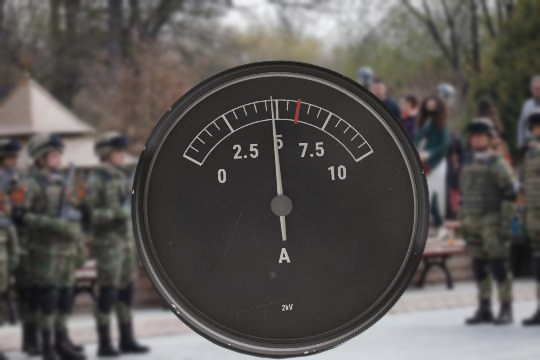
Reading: 4.75,A
